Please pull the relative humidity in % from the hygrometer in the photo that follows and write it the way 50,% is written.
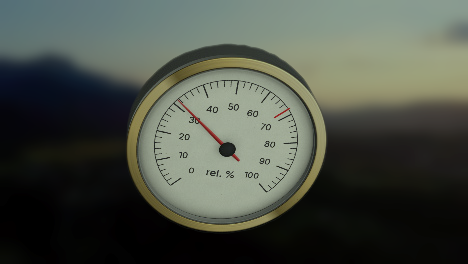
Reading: 32,%
